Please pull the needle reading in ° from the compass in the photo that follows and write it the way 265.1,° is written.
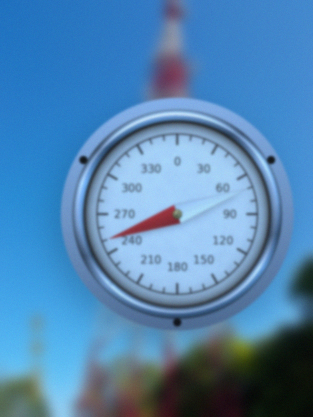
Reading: 250,°
